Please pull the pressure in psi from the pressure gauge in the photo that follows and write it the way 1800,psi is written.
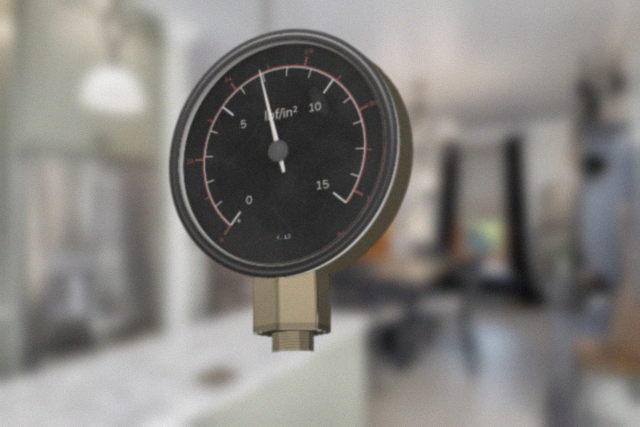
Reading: 7,psi
